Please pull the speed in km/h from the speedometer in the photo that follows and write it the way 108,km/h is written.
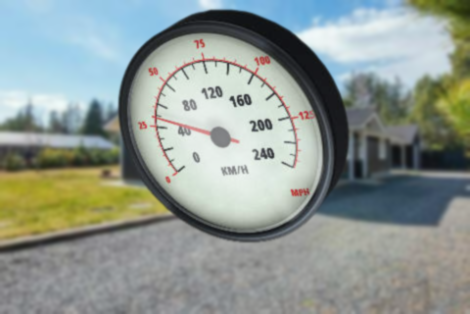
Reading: 50,km/h
